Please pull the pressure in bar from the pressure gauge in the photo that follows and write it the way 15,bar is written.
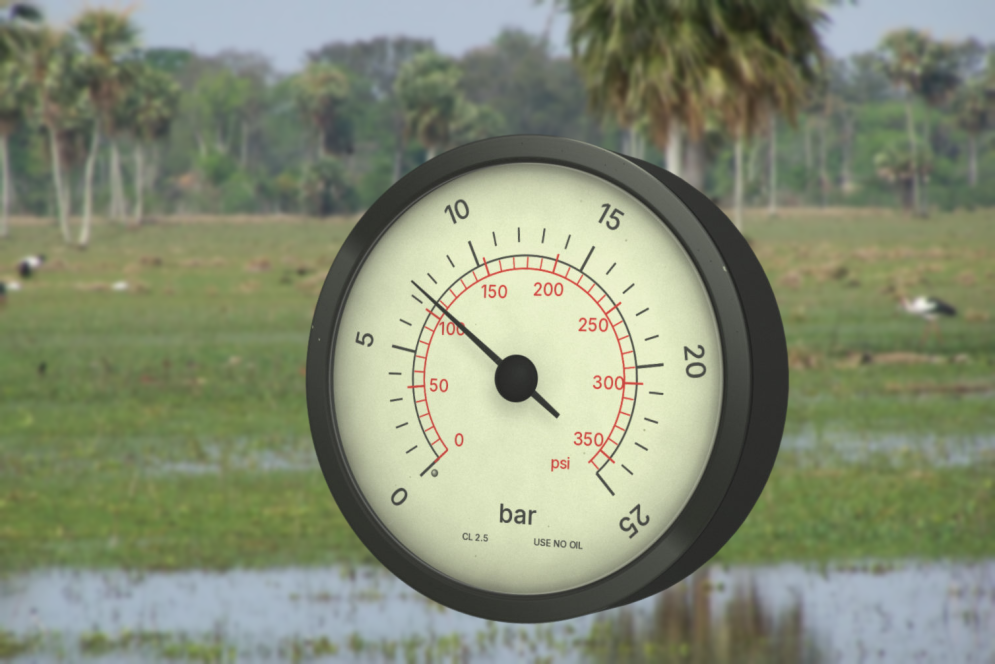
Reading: 7.5,bar
